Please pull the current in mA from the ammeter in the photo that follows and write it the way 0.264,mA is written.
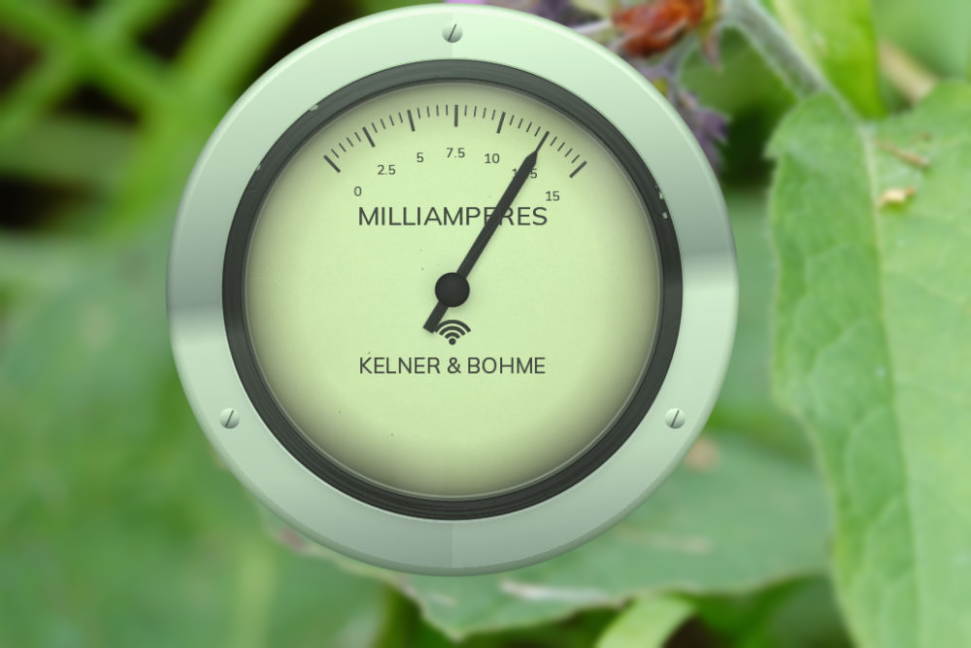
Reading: 12.5,mA
